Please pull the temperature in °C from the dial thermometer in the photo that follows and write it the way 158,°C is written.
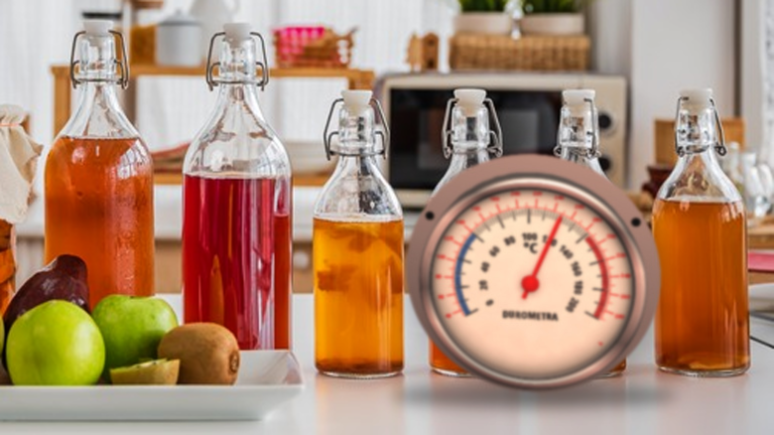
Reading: 120,°C
